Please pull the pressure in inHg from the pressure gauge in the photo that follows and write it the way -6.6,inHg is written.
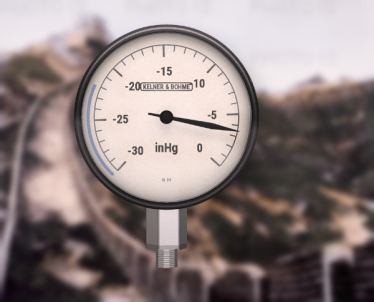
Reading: -3.5,inHg
